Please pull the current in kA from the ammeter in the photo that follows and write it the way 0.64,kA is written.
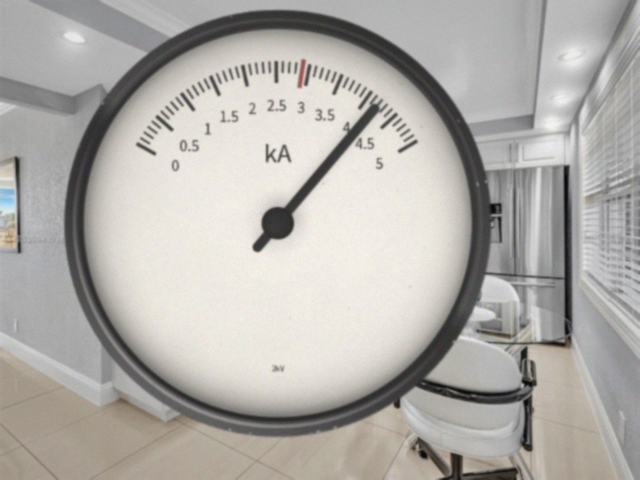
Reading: 4.2,kA
